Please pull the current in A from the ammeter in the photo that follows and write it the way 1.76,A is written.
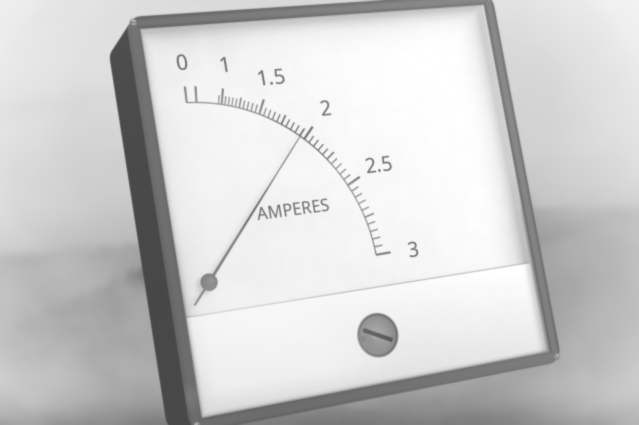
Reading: 1.95,A
